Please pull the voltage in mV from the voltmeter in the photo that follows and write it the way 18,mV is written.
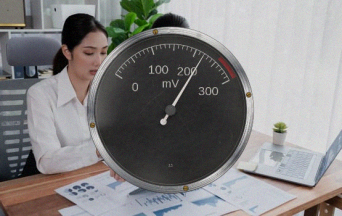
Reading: 220,mV
